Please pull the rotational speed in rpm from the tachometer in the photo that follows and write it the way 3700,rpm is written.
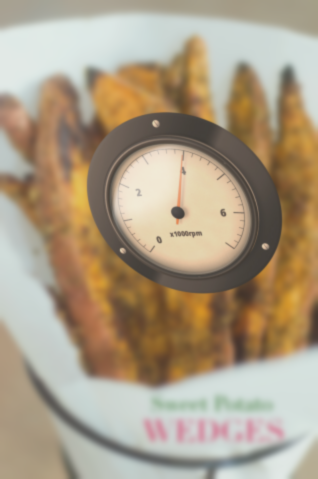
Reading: 4000,rpm
